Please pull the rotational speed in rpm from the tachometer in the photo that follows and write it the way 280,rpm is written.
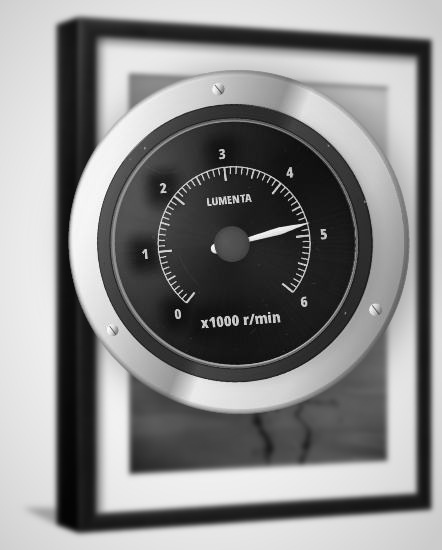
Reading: 4800,rpm
